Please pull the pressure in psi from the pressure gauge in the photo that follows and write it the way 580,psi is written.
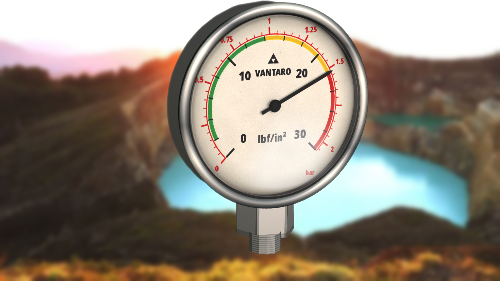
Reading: 22,psi
